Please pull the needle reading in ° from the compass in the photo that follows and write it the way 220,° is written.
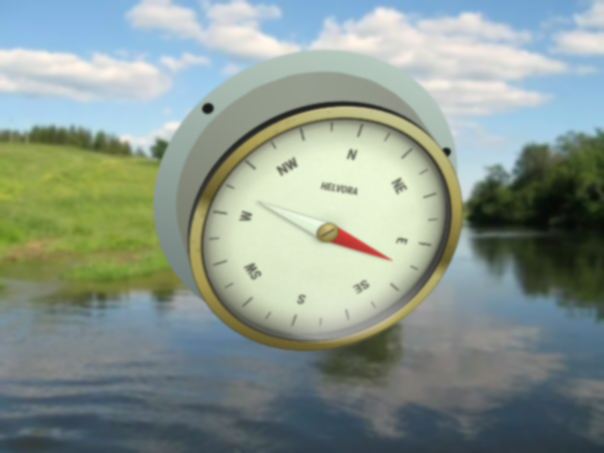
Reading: 105,°
